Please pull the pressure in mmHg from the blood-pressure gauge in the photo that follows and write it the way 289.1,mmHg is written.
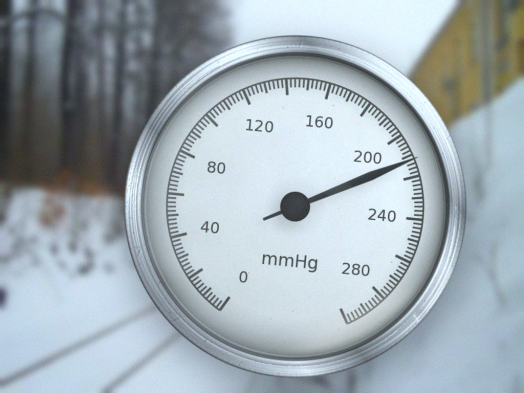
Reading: 212,mmHg
